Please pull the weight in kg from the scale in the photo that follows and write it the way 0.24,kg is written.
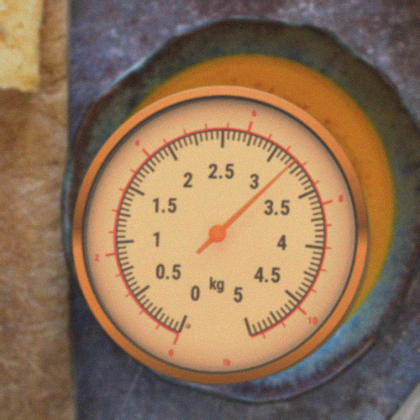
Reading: 3.2,kg
